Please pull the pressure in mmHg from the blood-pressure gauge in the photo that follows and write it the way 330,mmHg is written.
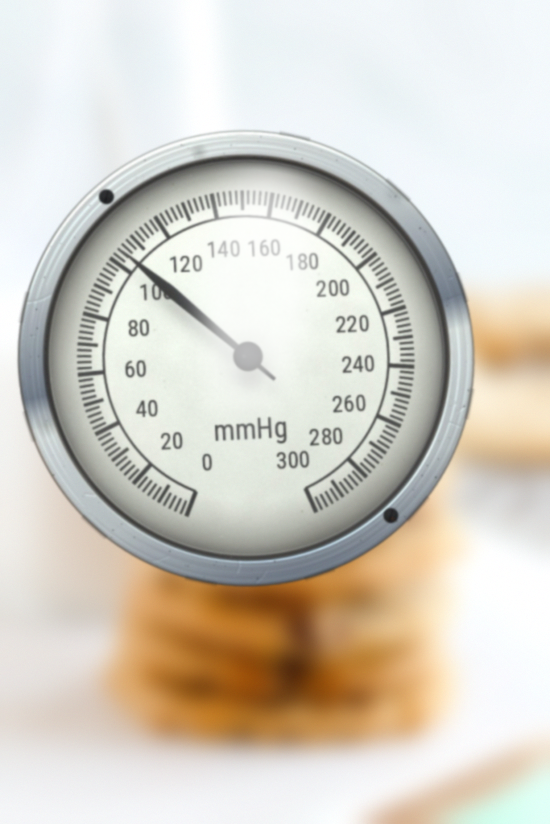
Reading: 104,mmHg
